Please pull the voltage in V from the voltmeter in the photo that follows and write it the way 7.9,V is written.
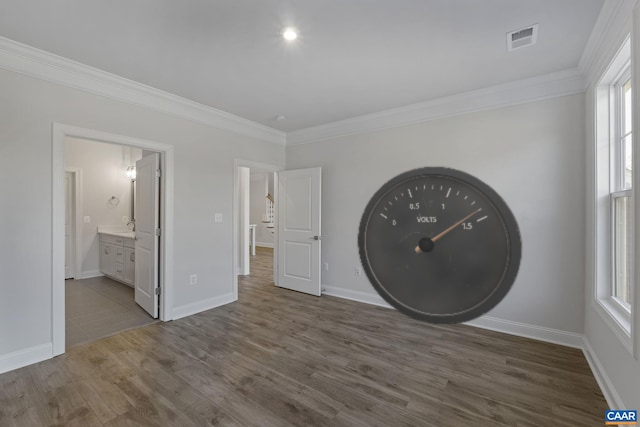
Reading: 1.4,V
